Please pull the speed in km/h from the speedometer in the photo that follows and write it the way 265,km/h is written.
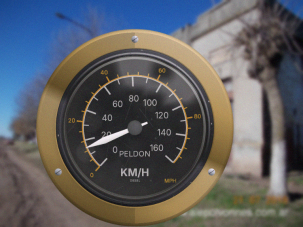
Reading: 15,km/h
